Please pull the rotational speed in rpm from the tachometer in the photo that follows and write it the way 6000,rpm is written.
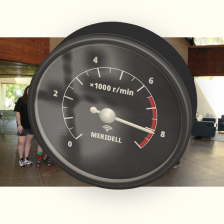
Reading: 8000,rpm
